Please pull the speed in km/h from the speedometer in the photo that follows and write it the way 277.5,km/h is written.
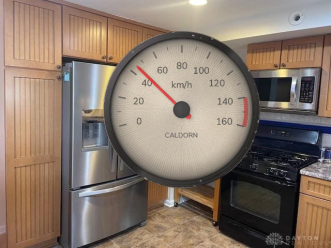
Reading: 45,km/h
